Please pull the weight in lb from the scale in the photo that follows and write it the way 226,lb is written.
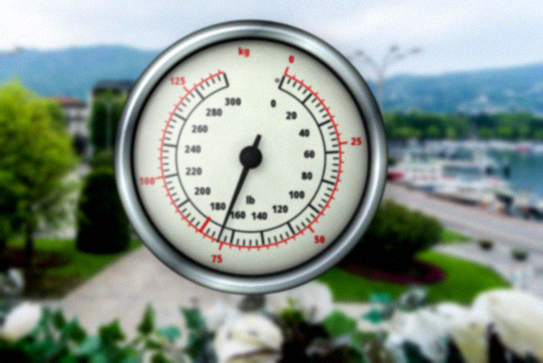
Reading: 168,lb
